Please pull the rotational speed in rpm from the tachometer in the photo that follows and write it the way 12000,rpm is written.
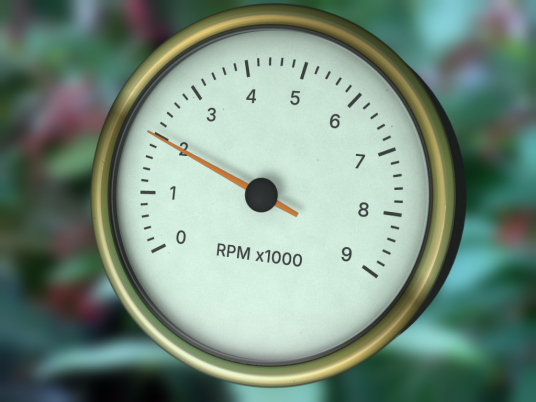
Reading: 2000,rpm
